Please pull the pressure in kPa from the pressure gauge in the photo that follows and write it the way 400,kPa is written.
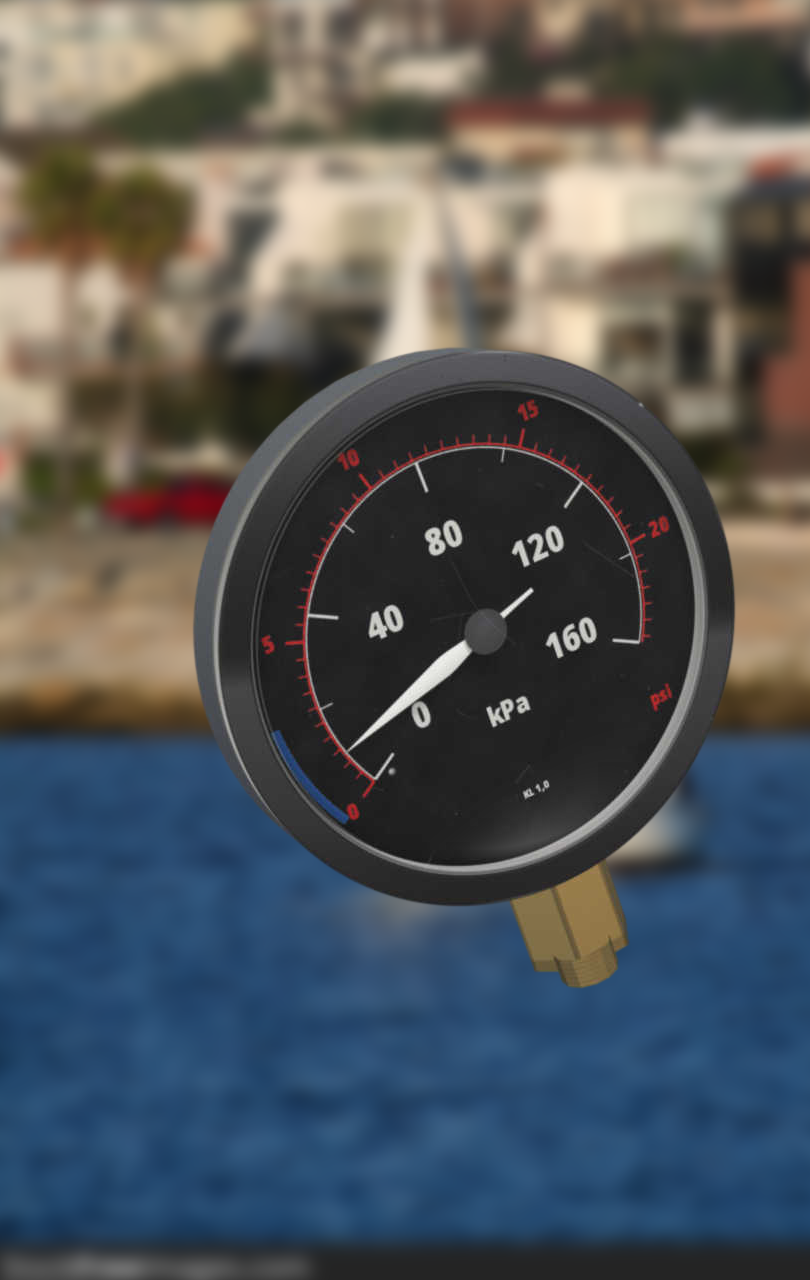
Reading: 10,kPa
